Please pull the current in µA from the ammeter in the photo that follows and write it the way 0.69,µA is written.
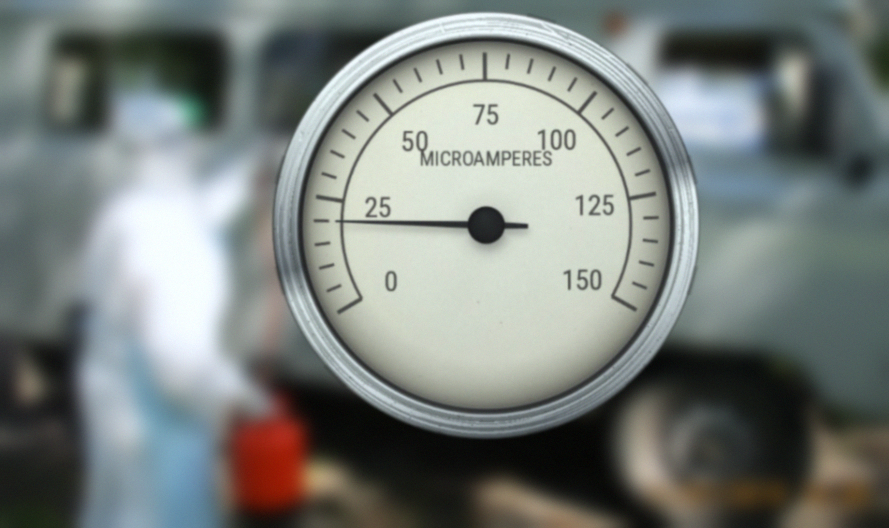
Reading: 20,µA
